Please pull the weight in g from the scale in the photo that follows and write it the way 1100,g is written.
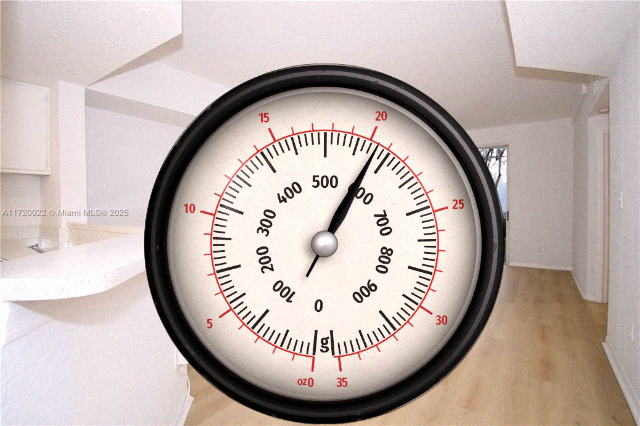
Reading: 580,g
